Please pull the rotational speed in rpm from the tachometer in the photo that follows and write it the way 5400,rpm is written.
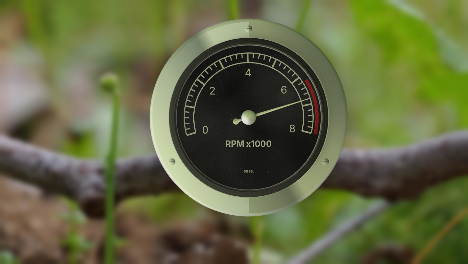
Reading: 6800,rpm
